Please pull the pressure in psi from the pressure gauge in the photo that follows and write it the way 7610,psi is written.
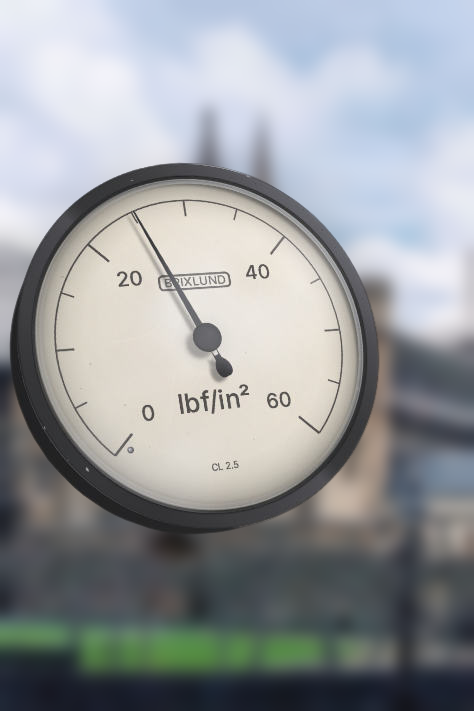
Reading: 25,psi
